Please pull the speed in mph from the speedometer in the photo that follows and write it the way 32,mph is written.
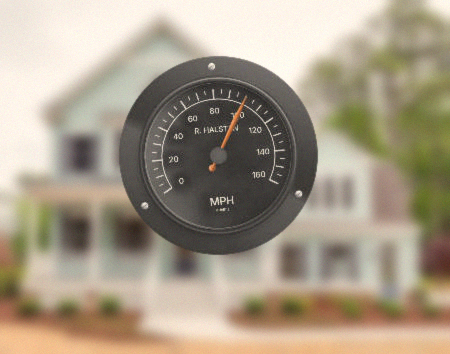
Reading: 100,mph
